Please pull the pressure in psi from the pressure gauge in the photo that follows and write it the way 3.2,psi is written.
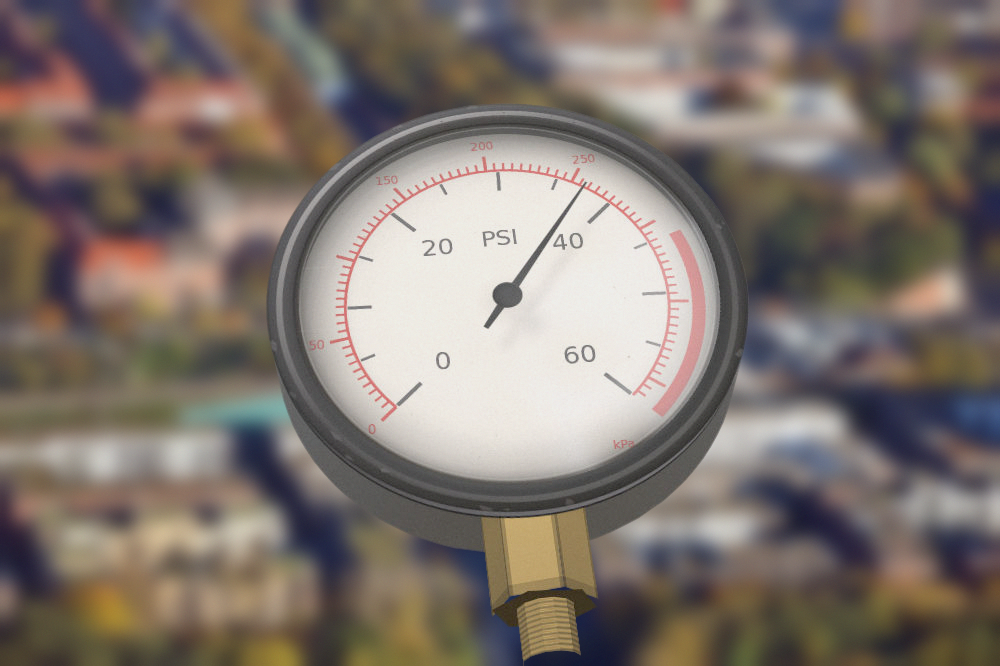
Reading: 37.5,psi
